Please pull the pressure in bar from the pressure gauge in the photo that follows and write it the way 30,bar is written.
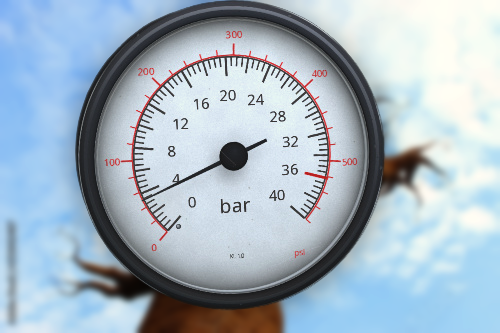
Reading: 3.5,bar
